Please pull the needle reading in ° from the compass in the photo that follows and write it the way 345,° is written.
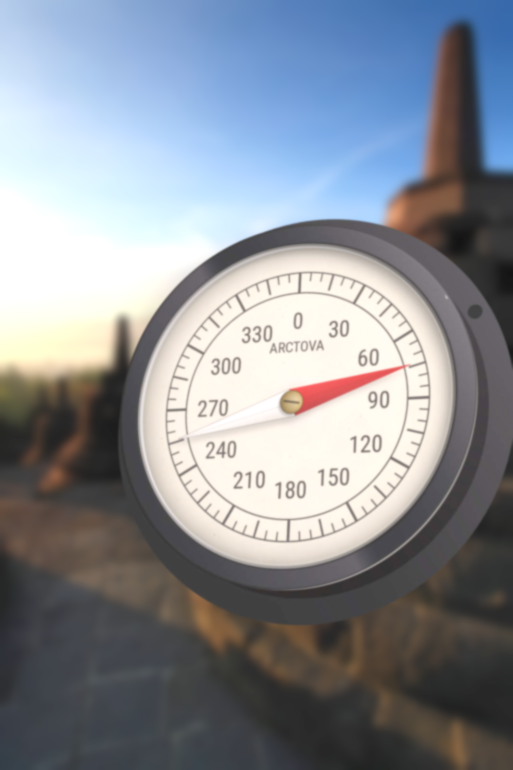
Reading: 75,°
